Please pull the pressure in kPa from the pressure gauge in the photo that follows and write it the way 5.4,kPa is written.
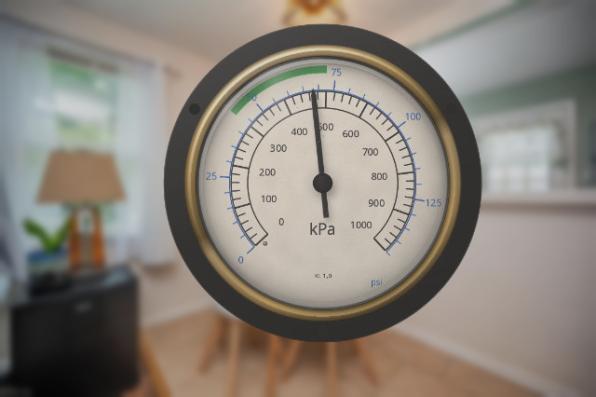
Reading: 470,kPa
